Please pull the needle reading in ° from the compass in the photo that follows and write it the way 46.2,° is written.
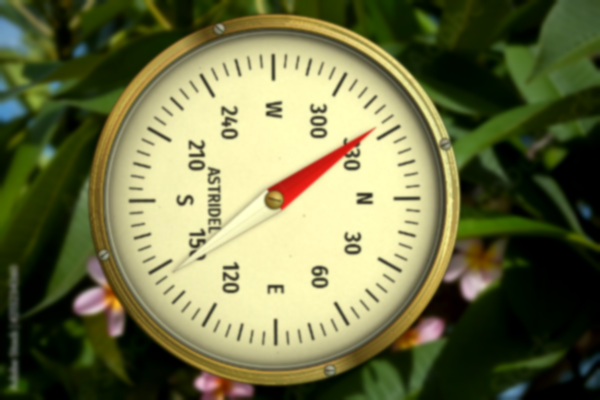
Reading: 325,°
